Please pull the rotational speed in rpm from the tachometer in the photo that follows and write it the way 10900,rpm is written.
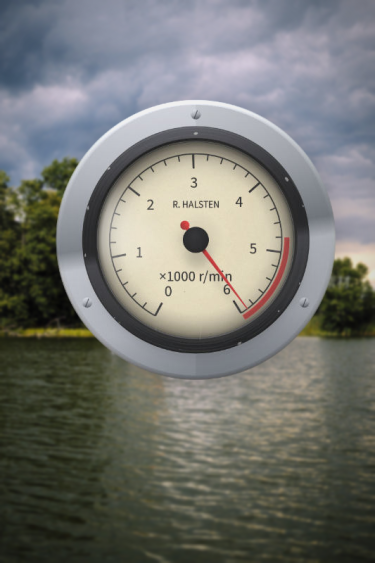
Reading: 5900,rpm
